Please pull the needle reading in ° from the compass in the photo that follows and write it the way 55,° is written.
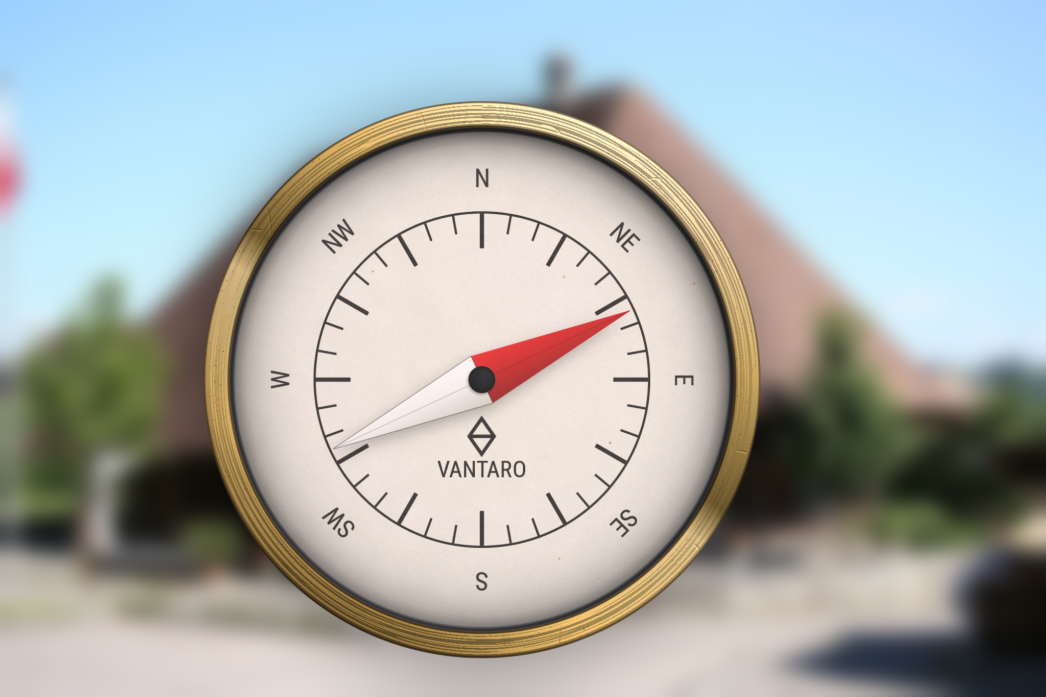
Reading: 65,°
